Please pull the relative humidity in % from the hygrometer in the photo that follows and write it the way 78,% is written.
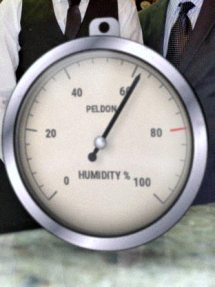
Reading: 62,%
